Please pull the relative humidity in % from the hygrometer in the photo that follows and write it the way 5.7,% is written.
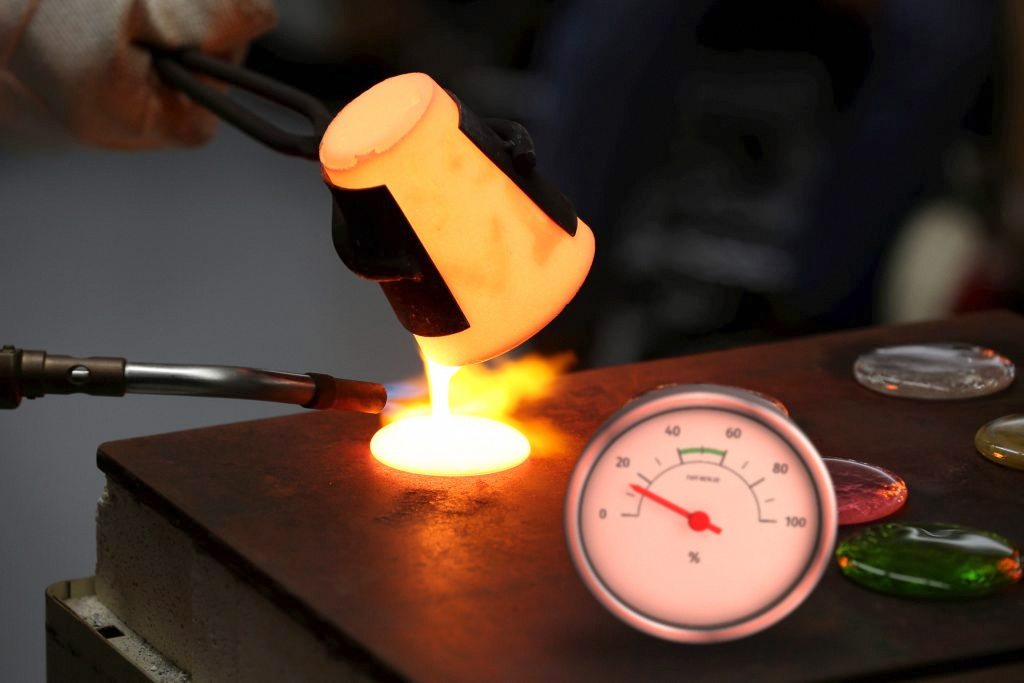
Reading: 15,%
